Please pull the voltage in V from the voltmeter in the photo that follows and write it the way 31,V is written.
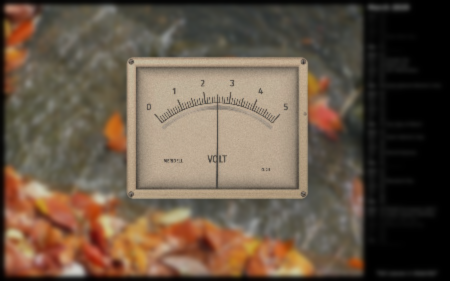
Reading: 2.5,V
